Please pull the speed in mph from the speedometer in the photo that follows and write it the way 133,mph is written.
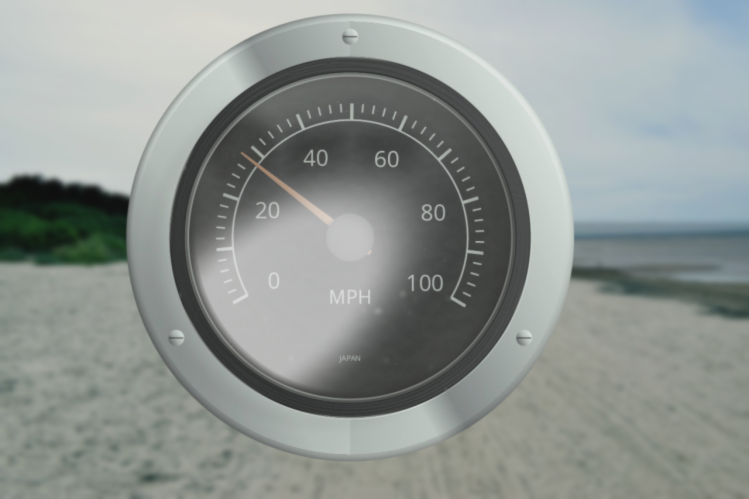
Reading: 28,mph
